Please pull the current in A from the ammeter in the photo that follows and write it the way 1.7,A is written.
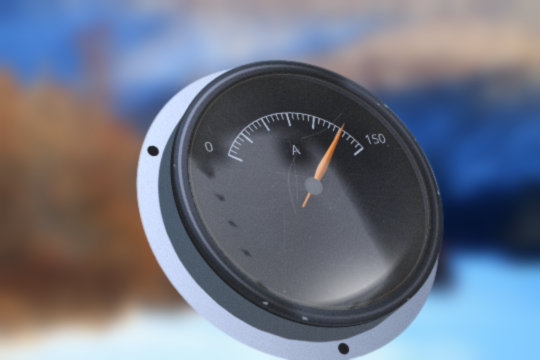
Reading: 125,A
